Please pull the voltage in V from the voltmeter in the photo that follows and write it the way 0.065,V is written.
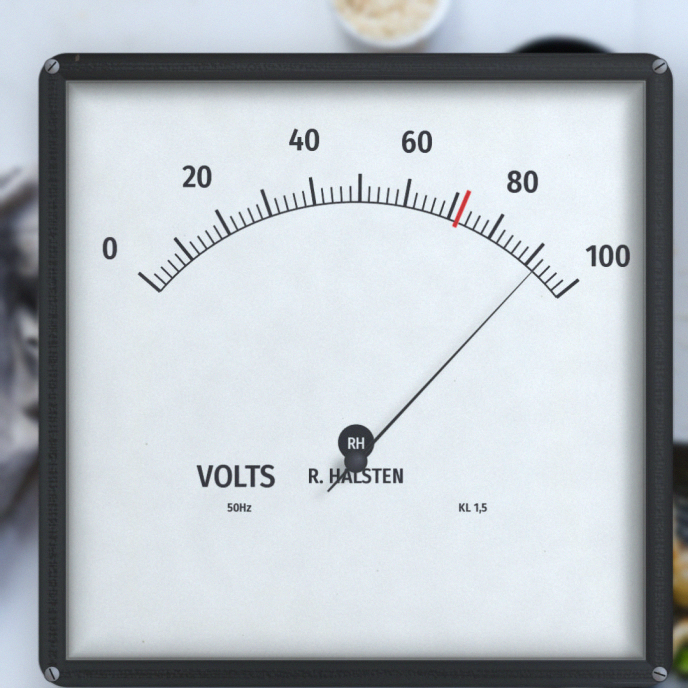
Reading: 92,V
